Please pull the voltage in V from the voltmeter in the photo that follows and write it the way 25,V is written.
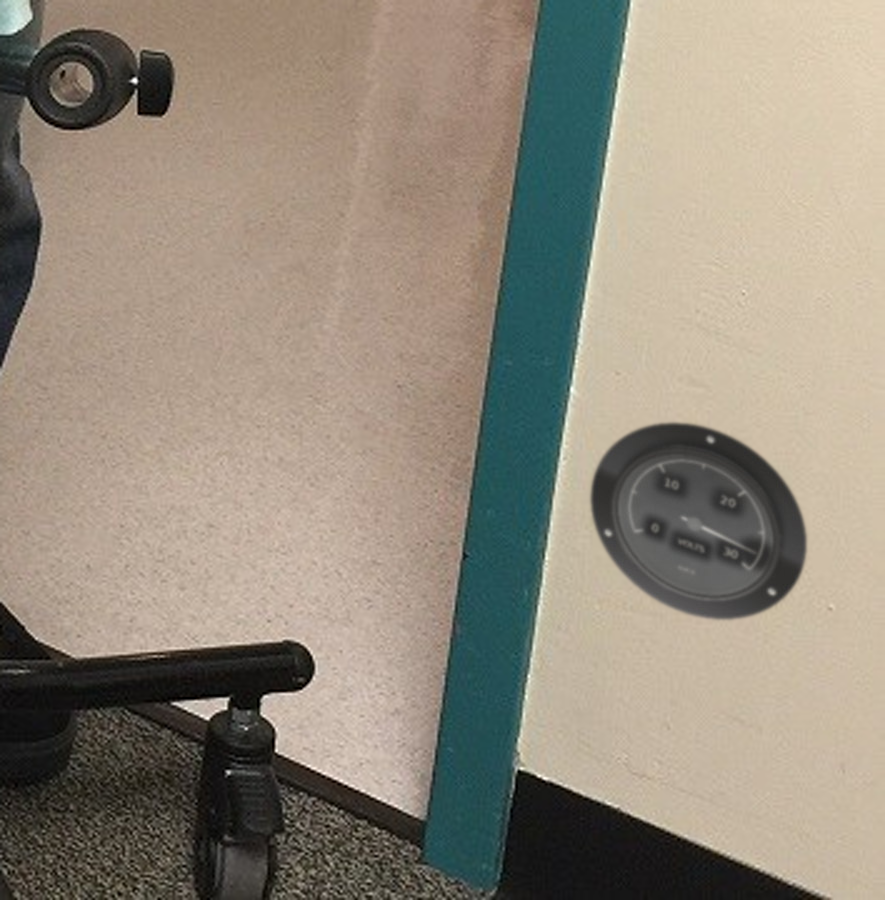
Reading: 27.5,V
